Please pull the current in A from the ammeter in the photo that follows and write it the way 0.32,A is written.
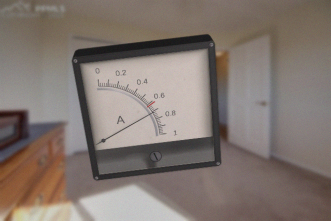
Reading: 0.7,A
